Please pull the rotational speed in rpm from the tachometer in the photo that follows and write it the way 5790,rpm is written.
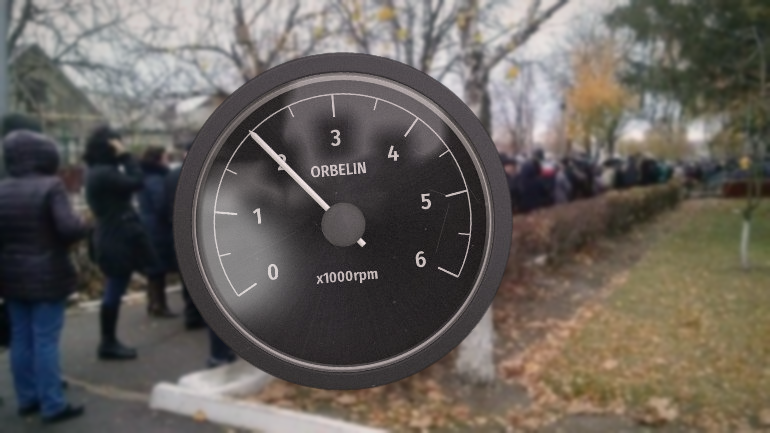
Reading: 2000,rpm
